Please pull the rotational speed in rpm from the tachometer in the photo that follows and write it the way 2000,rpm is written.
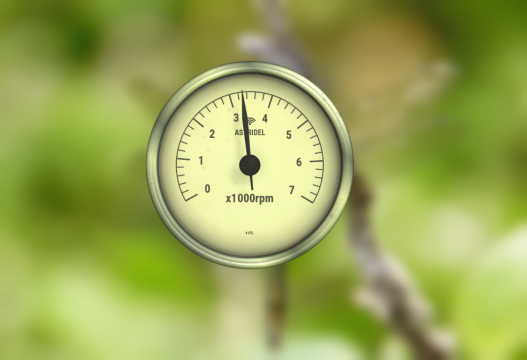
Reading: 3300,rpm
